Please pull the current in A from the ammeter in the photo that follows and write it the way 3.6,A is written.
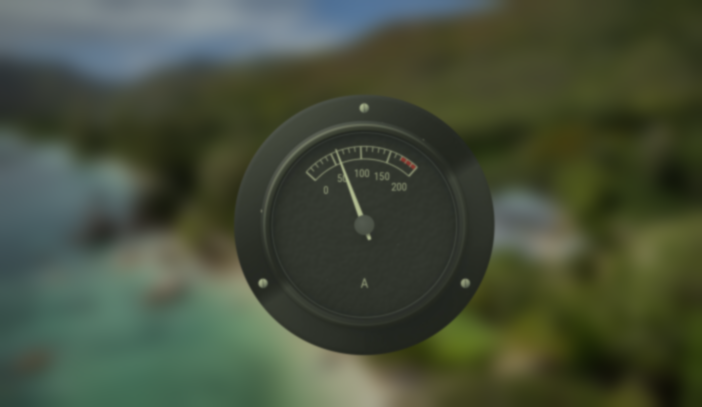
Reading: 60,A
